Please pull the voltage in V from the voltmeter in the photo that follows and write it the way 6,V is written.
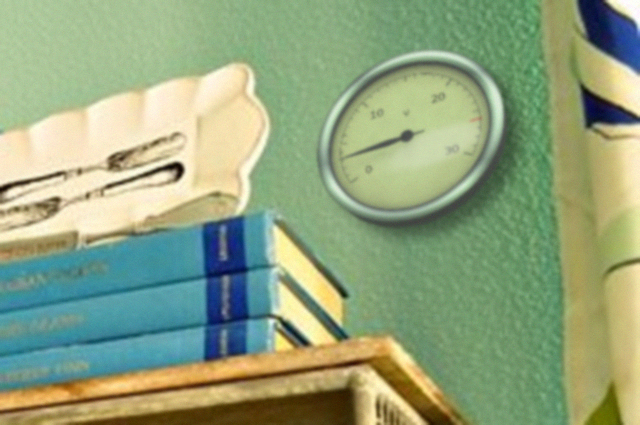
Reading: 3,V
